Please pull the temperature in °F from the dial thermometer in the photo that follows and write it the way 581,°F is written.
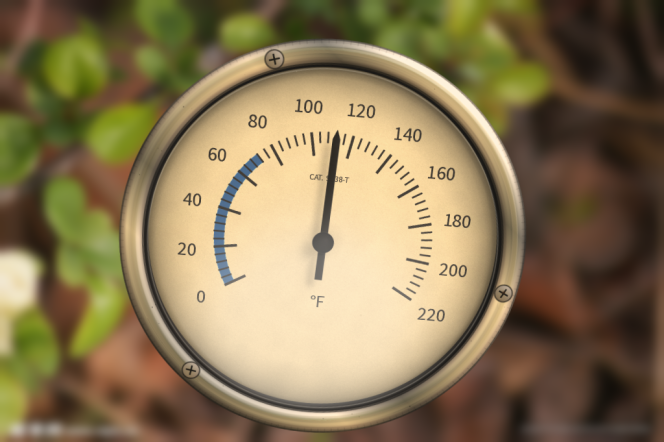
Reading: 112,°F
